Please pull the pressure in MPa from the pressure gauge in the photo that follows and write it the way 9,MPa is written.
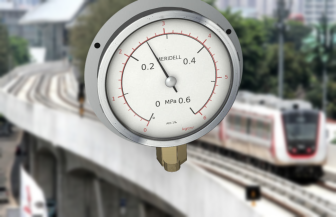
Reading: 0.25,MPa
